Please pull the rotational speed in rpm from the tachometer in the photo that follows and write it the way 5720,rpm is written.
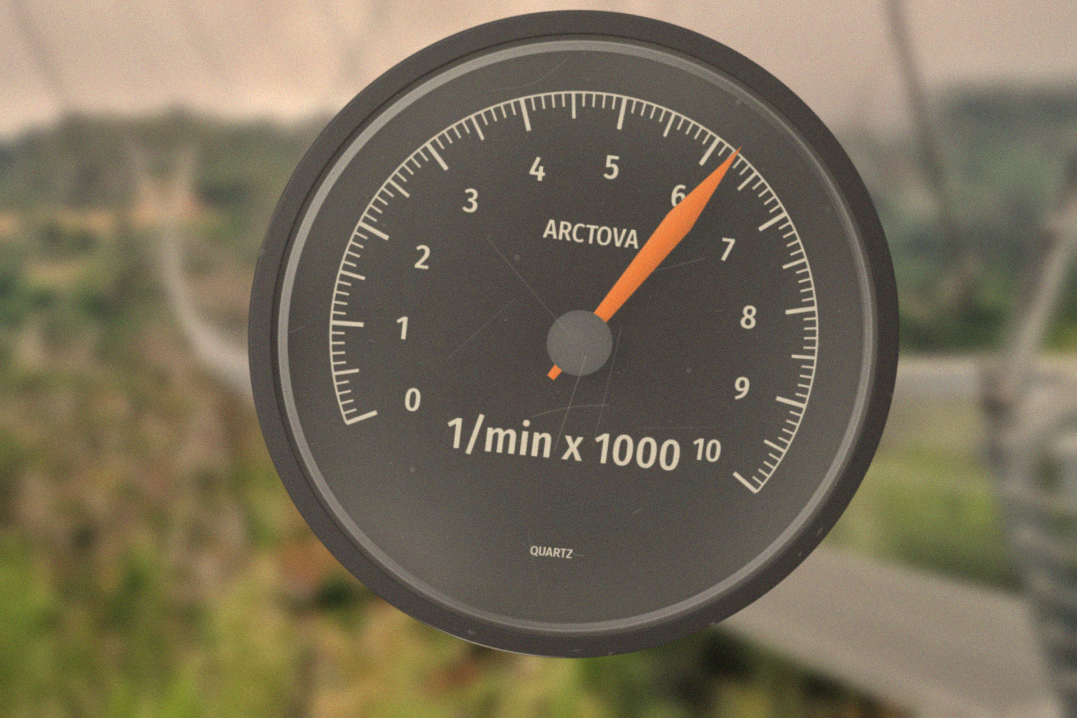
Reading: 6200,rpm
